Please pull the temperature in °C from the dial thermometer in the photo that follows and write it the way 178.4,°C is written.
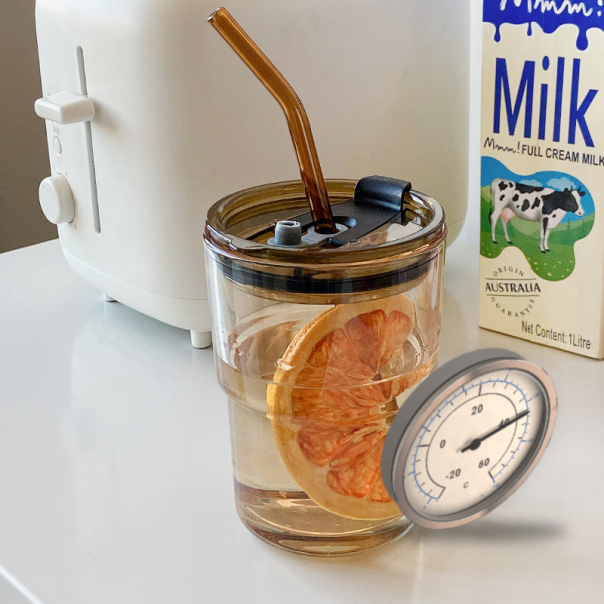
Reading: 40,°C
